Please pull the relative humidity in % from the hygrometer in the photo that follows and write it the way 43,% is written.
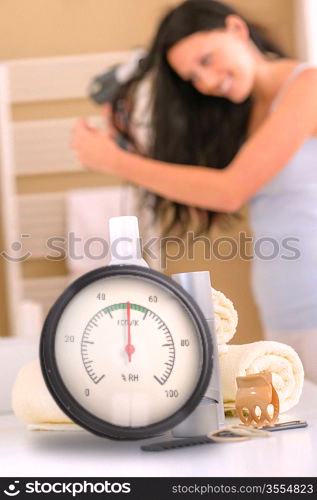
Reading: 50,%
